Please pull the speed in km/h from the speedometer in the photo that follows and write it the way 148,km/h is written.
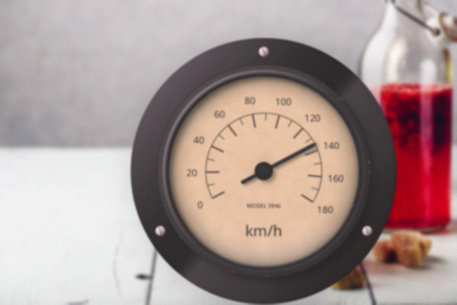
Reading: 135,km/h
